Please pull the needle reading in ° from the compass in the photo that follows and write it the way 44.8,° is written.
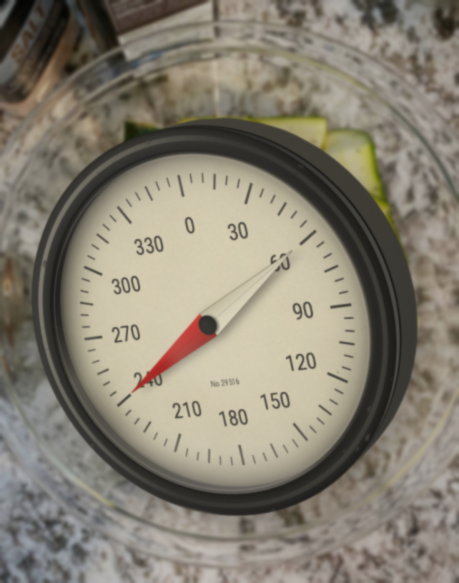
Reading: 240,°
